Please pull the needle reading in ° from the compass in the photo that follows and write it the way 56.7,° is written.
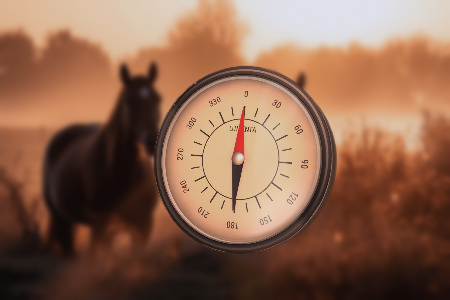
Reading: 0,°
